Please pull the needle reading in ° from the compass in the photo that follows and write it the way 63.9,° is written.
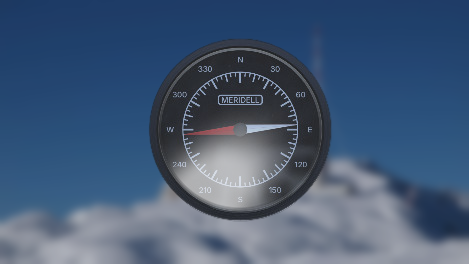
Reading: 265,°
